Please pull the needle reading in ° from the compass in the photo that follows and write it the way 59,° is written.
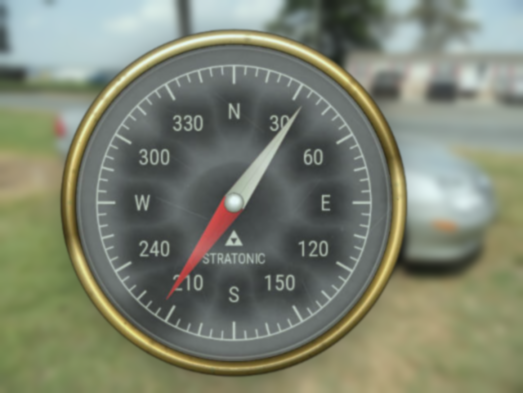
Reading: 215,°
